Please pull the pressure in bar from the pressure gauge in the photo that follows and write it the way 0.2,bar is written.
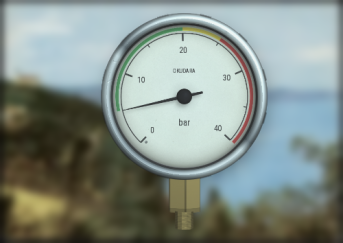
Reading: 5,bar
